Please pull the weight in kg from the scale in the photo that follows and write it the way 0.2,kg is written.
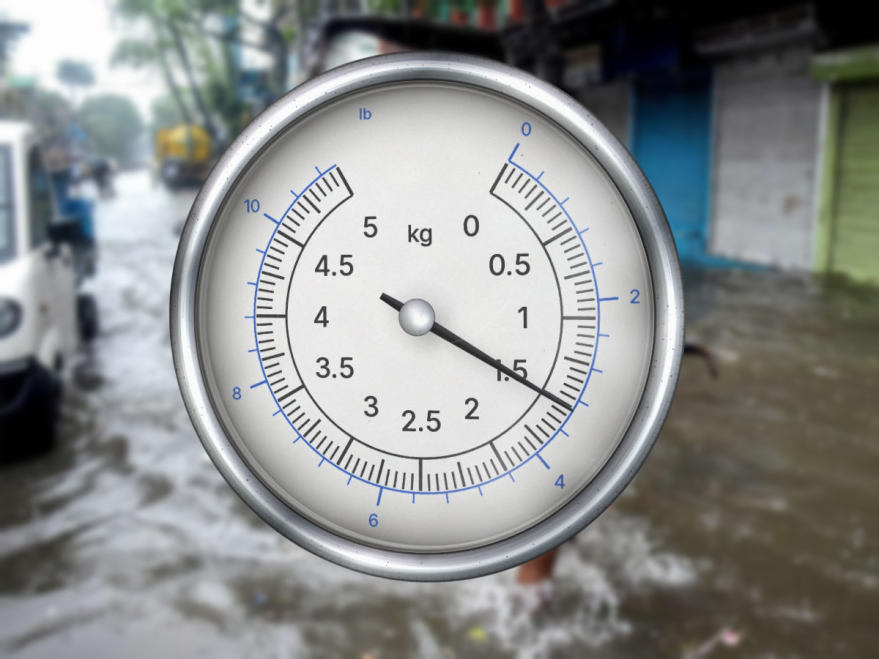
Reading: 1.5,kg
